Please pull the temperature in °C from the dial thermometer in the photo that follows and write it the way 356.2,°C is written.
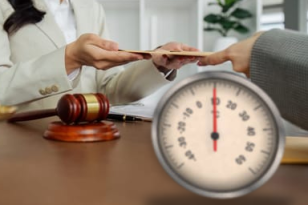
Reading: 10,°C
